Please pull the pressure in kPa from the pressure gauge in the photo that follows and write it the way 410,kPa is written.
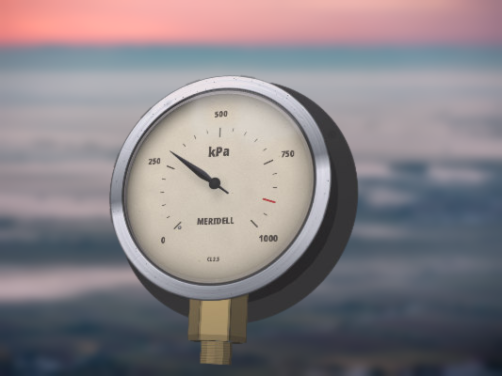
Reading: 300,kPa
